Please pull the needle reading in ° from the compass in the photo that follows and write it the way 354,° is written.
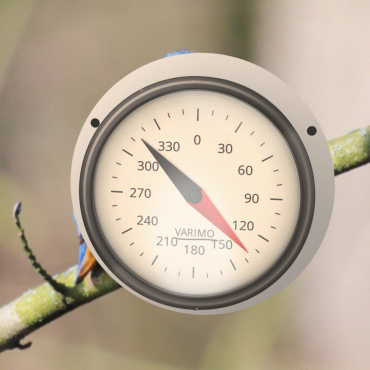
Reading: 135,°
